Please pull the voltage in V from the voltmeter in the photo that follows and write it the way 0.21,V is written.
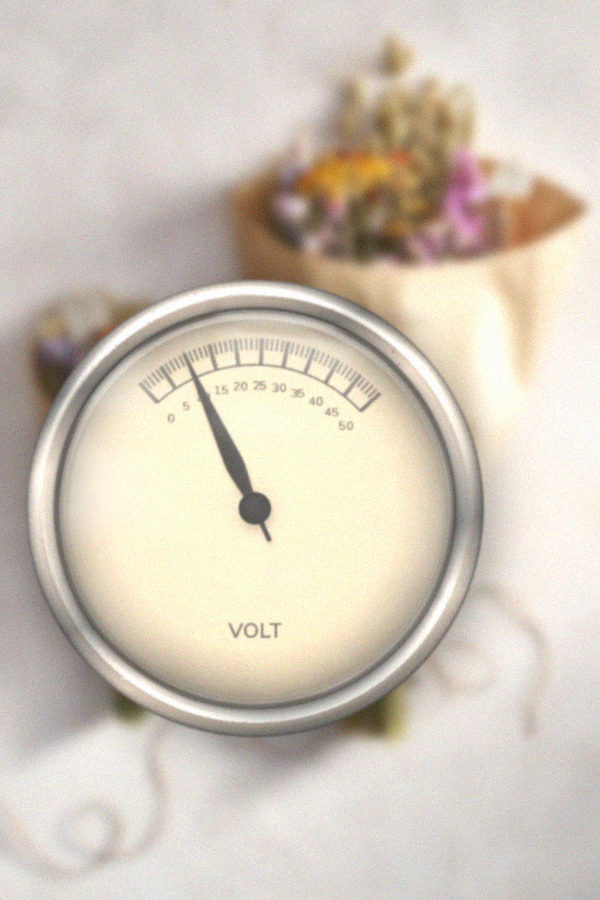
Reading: 10,V
